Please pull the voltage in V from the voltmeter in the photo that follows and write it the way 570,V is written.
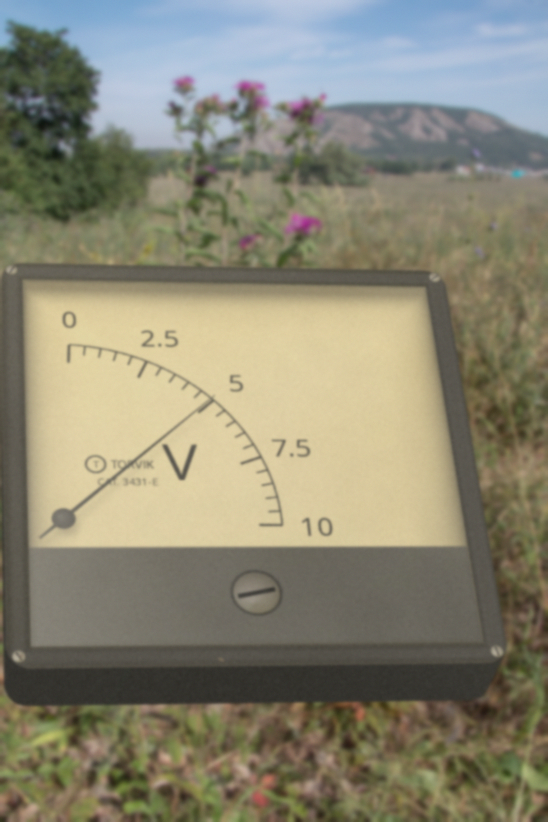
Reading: 5,V
